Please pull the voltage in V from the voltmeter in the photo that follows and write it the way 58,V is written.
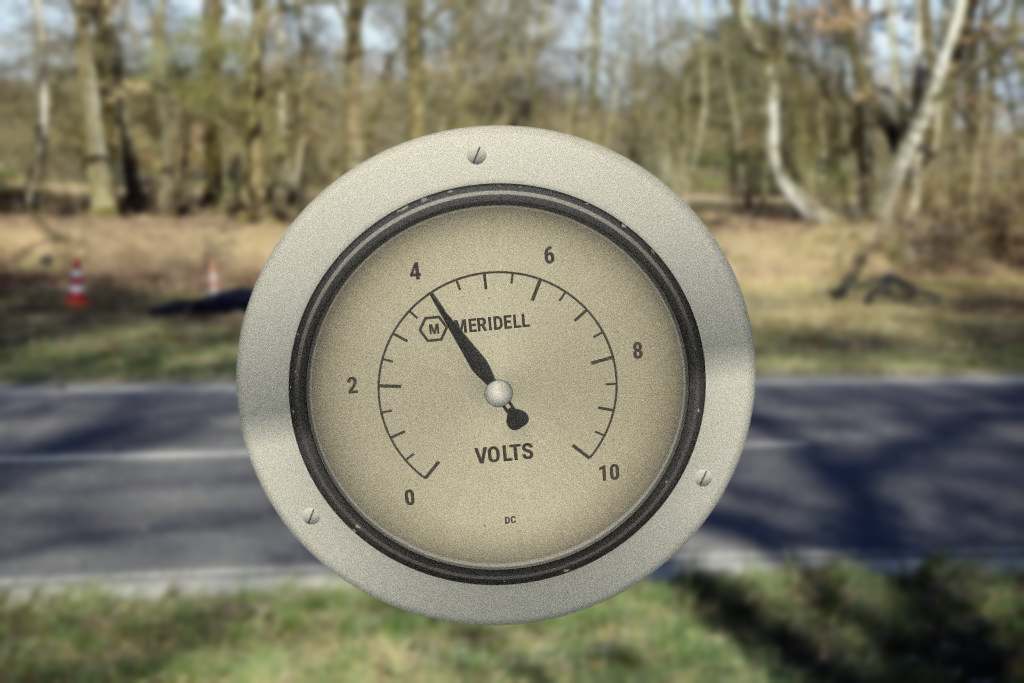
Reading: 4,V
